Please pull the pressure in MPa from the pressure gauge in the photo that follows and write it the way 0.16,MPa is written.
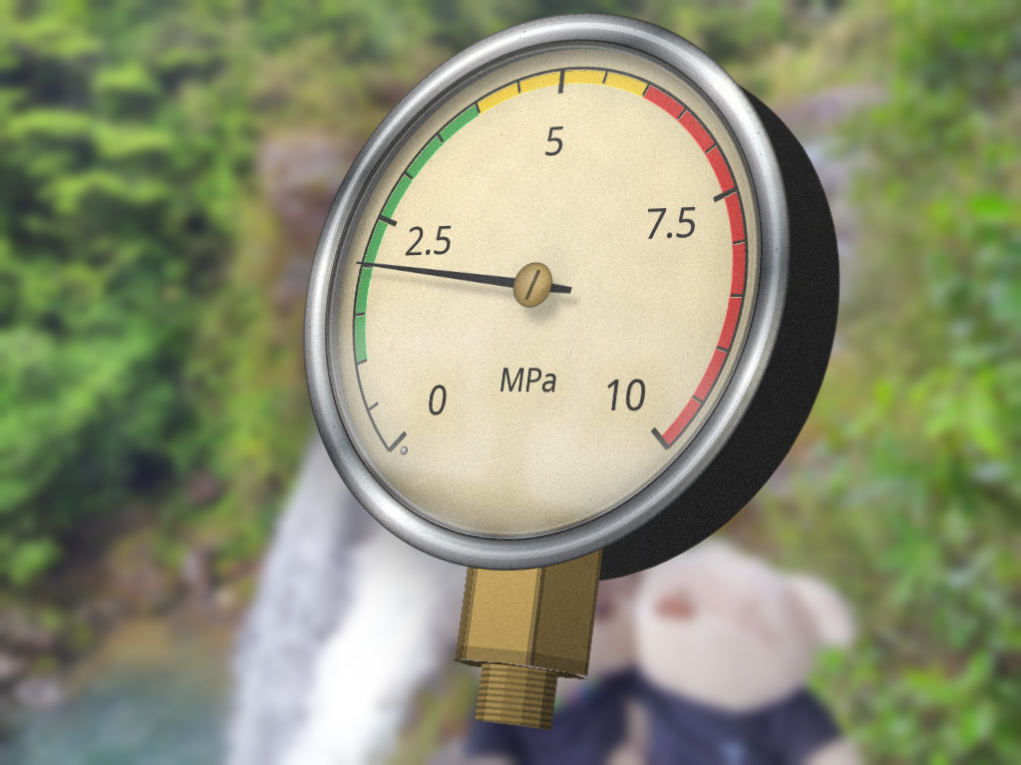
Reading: 2,MPa
